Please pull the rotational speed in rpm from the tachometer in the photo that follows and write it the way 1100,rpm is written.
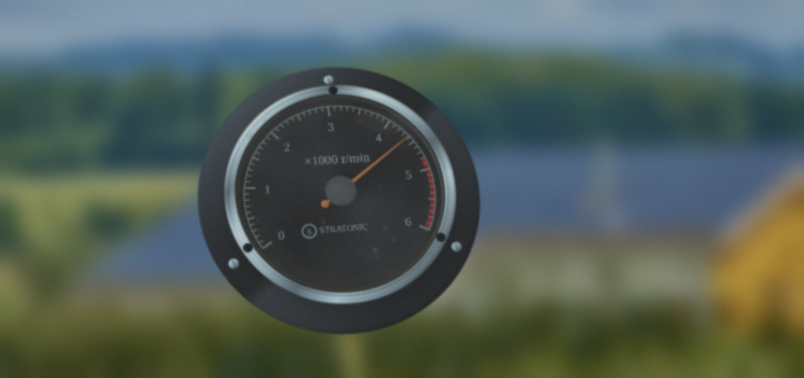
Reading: 4400,rpm
